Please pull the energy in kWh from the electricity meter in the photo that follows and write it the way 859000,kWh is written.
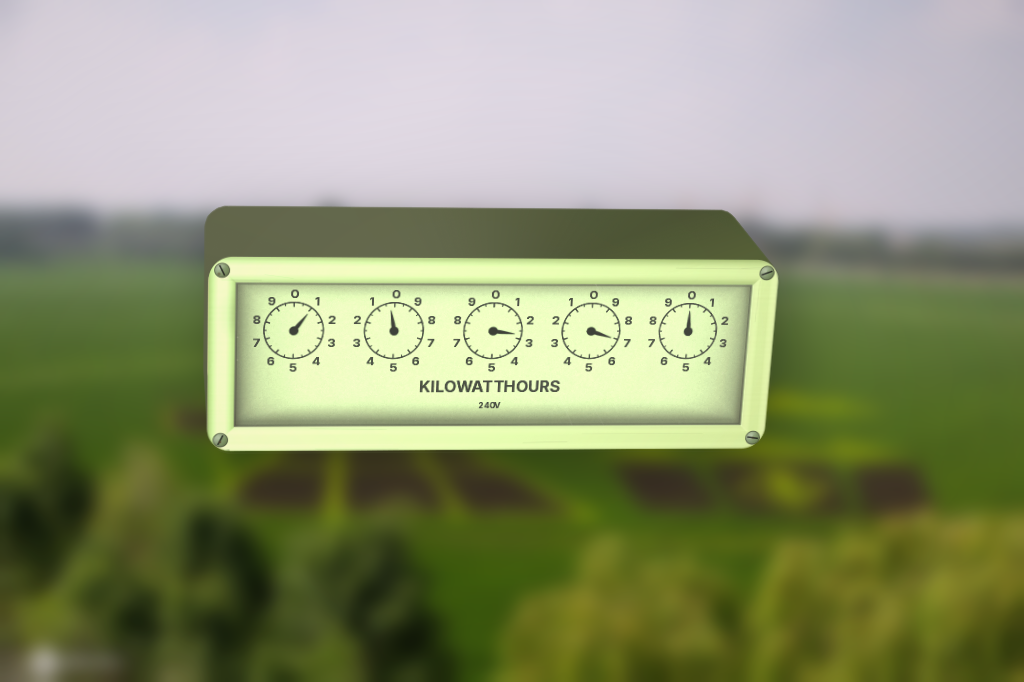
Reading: 10270,kWh
